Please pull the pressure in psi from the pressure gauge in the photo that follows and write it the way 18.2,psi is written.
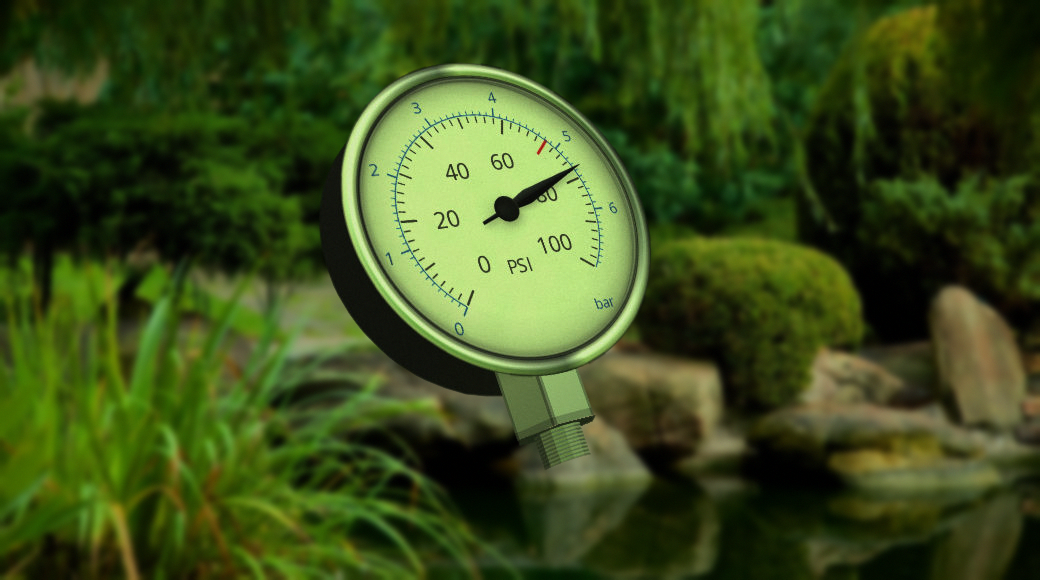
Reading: 78,psi
